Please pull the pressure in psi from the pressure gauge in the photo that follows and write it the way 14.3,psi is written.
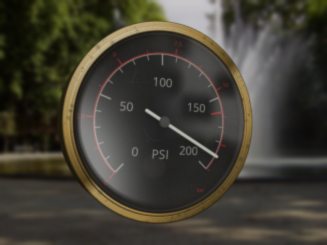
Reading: 190,psi
